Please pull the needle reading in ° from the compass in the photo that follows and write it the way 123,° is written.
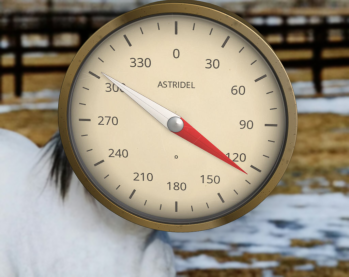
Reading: 125,°
